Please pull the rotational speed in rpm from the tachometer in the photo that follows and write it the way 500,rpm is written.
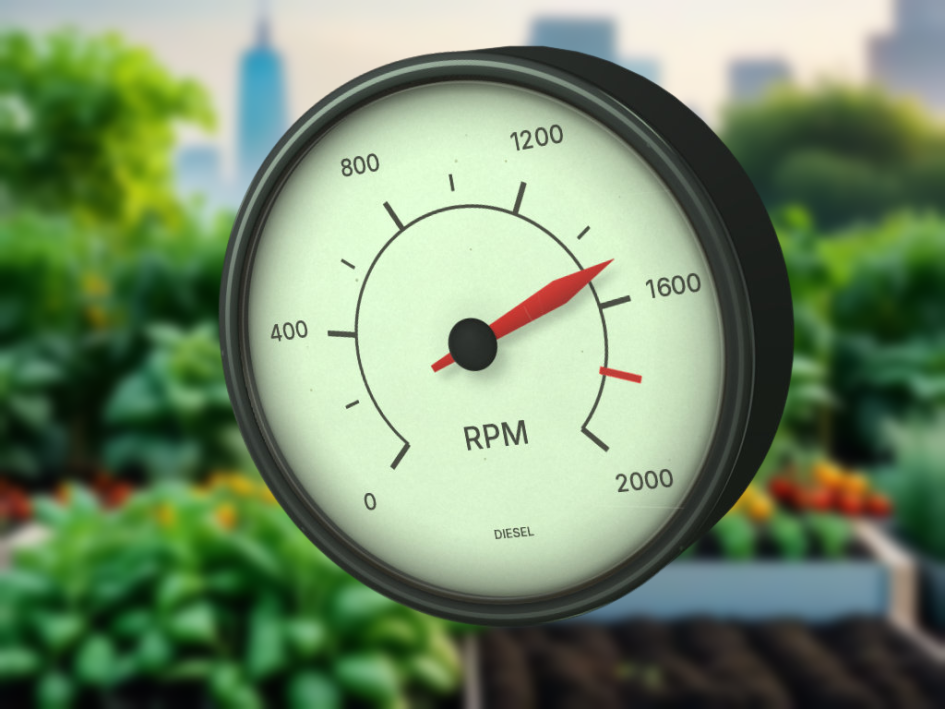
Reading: 1500,rpm
